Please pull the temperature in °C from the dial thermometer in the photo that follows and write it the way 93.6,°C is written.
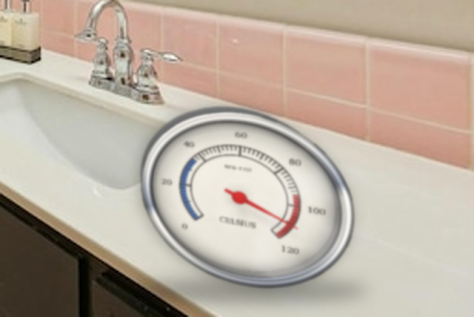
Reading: 110,°C
